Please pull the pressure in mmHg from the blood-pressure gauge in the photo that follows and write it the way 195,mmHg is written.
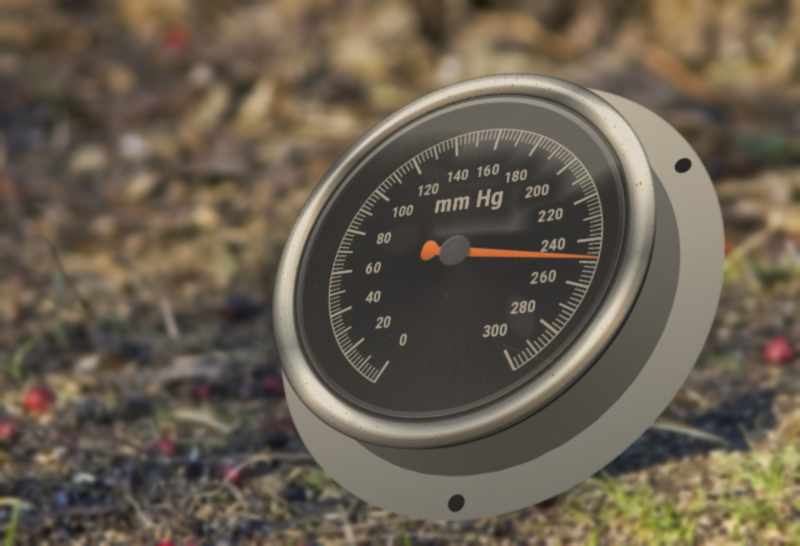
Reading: 250,mmHg
